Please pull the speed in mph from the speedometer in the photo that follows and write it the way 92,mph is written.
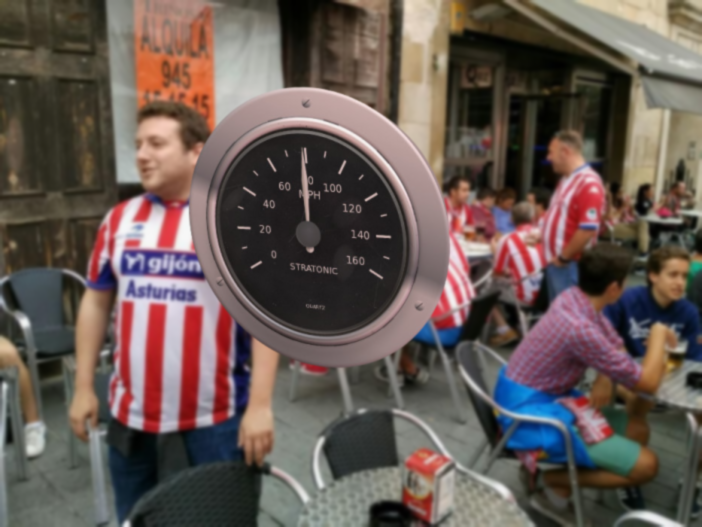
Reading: 80,mph
